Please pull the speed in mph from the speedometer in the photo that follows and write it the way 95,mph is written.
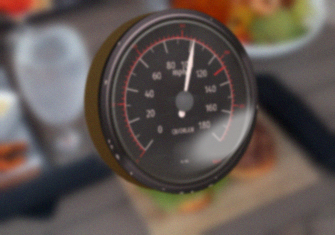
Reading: 100,mph
